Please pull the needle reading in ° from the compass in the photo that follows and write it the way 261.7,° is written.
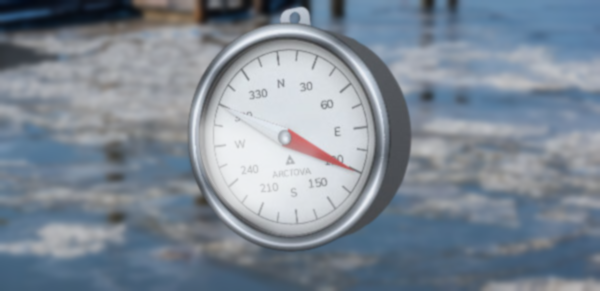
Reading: 120,°
